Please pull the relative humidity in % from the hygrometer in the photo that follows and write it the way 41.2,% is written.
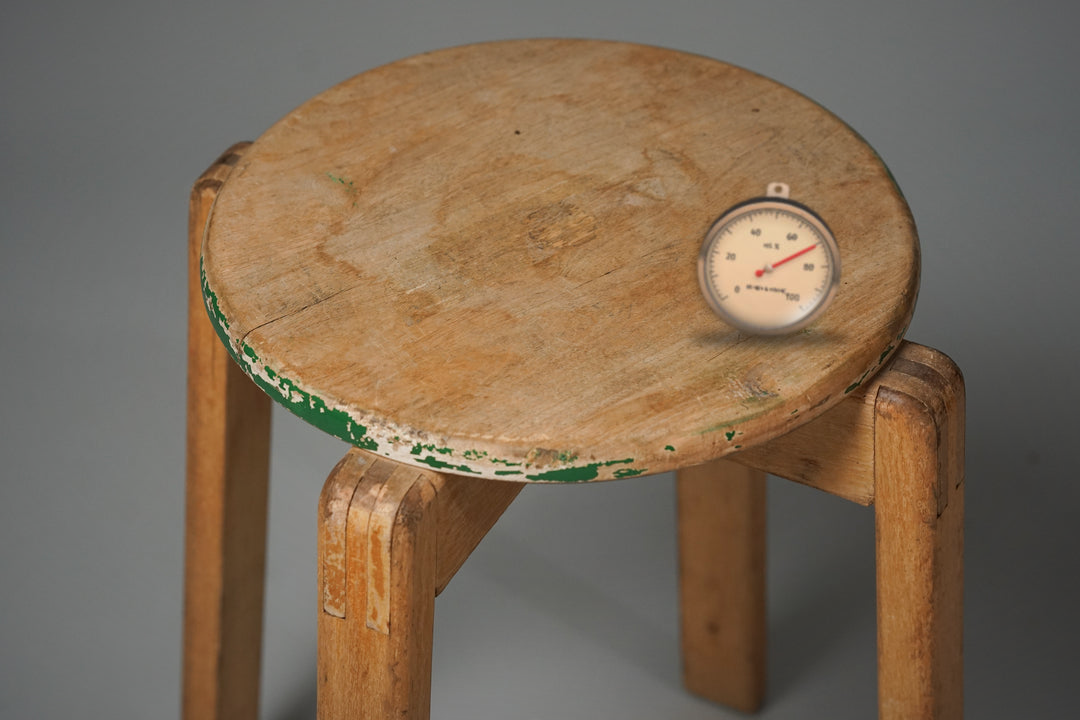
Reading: 70,%
